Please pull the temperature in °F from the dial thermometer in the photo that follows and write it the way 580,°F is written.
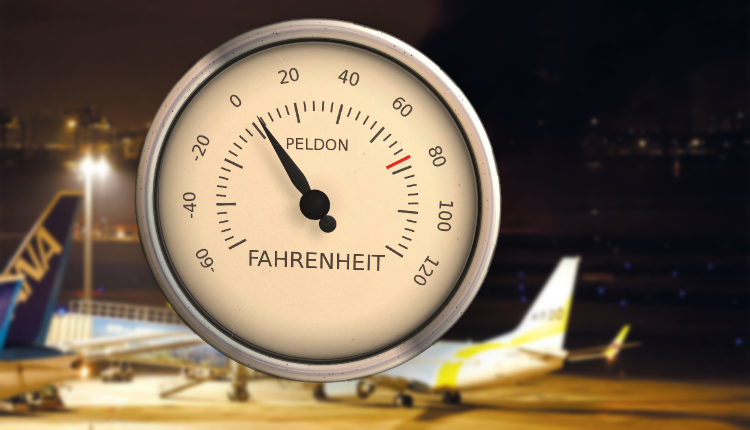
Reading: 4,°F
